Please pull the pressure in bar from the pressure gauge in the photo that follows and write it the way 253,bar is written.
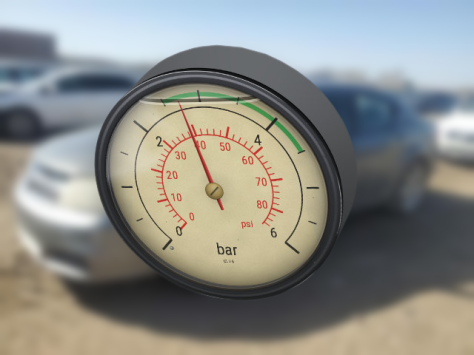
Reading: 2.75,bar
